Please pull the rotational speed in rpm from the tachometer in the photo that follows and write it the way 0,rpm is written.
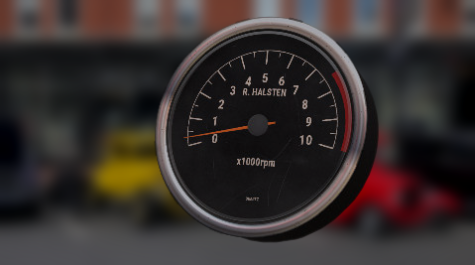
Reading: 250,rpm
